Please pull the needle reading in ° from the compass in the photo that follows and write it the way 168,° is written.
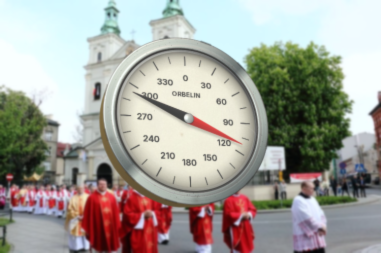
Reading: 112.5,°
